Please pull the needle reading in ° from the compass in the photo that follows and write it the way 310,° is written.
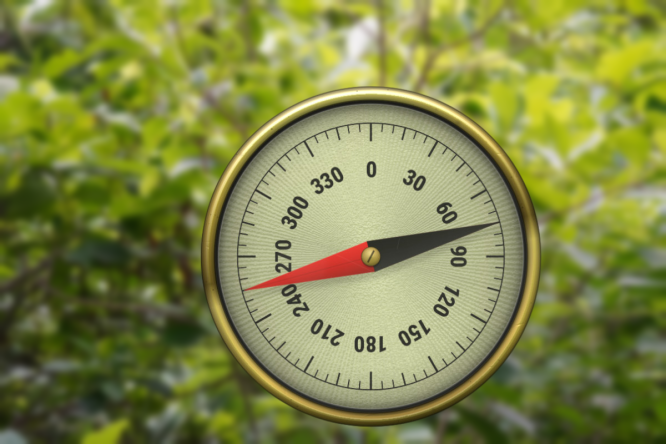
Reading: 255,°
